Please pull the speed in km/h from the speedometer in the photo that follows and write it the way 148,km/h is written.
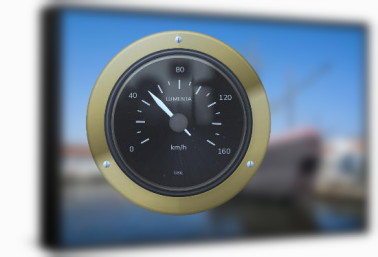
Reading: 50,km/h
